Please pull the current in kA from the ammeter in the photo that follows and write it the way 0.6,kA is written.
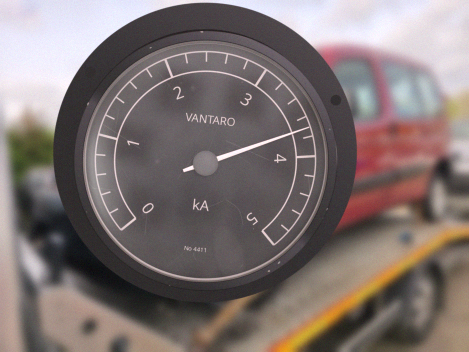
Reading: 3.7,kA
